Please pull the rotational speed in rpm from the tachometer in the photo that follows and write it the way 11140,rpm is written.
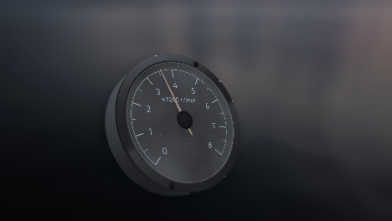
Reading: 3500,rpm
